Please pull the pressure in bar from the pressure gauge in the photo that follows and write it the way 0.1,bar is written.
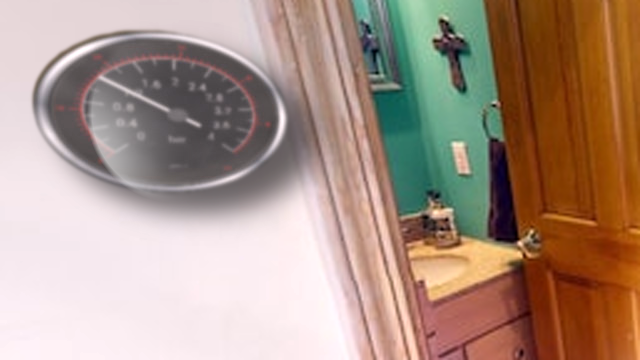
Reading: 1.2,bar
